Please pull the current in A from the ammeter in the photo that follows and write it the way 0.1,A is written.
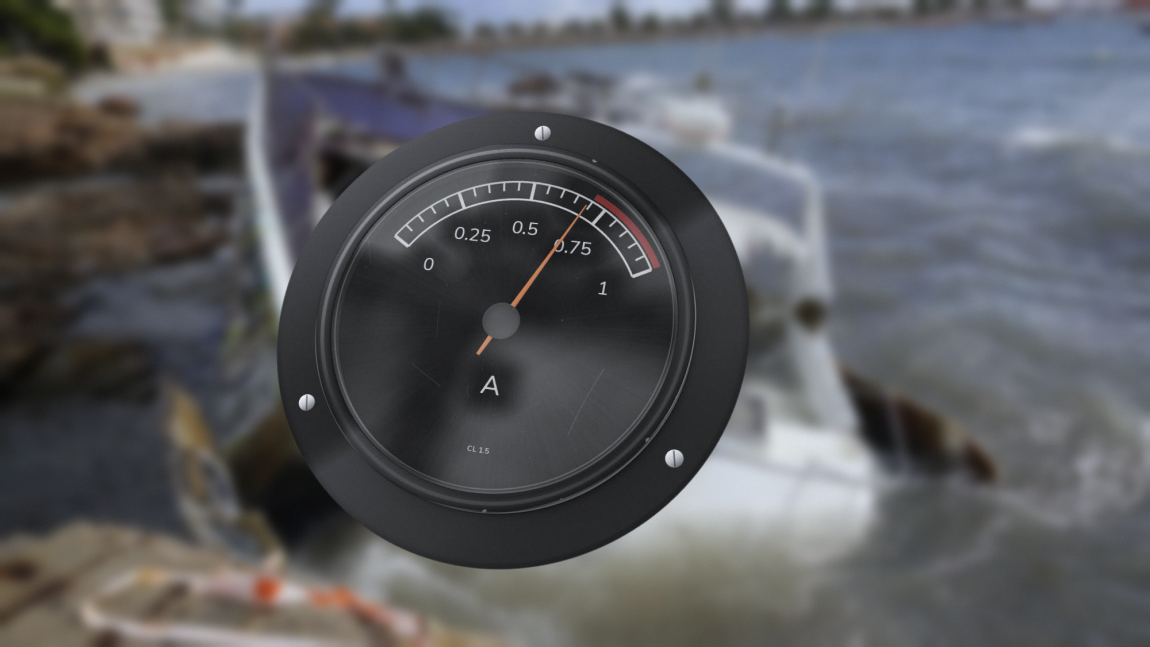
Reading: 0.7,A
